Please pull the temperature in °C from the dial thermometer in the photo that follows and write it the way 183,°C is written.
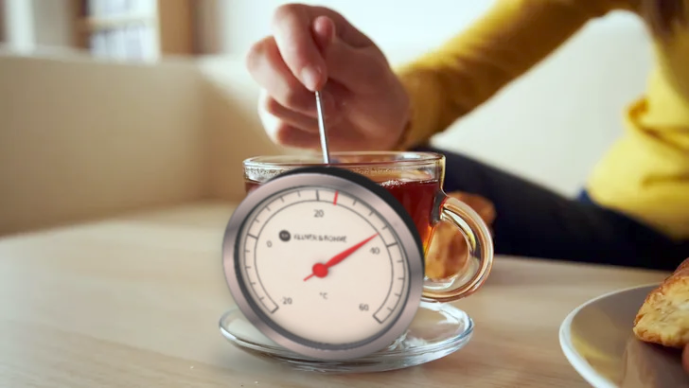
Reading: 36,°C
